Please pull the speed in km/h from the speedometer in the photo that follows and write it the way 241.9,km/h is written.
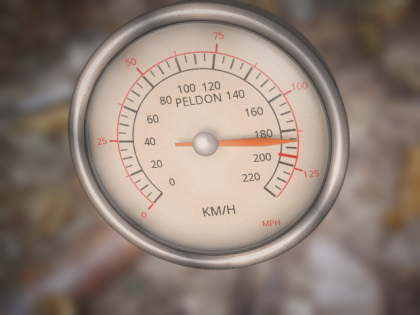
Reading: 185,km/h
